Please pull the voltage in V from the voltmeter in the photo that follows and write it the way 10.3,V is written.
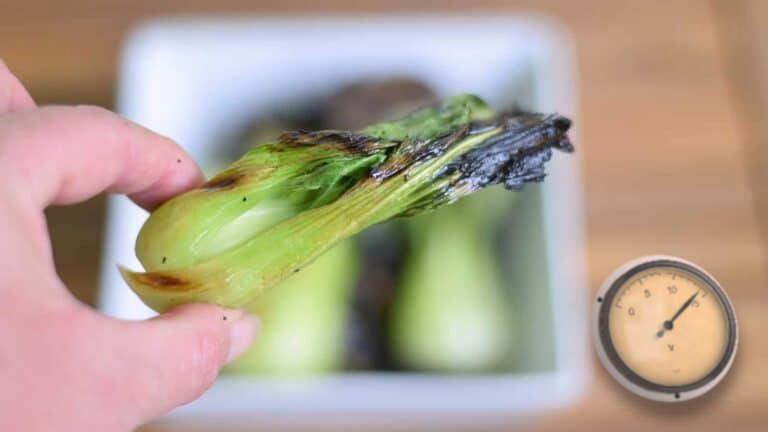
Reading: 14,V
